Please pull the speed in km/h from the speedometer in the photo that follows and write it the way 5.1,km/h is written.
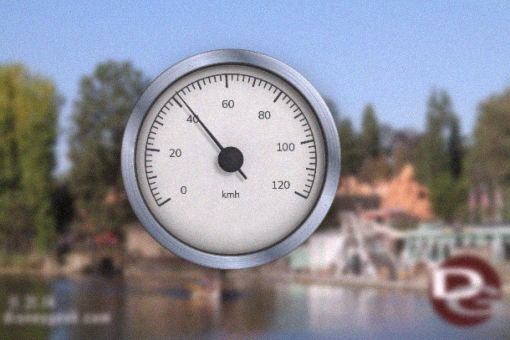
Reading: 42,km/h
